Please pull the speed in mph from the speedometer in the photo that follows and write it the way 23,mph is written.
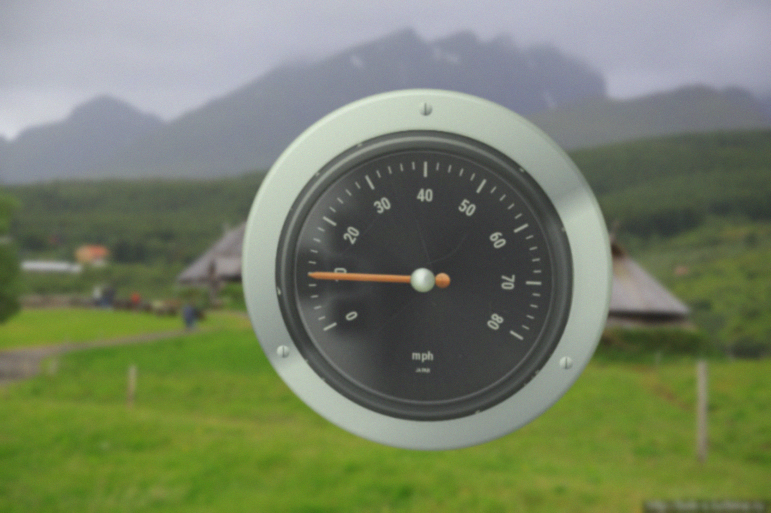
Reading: 10,mph
